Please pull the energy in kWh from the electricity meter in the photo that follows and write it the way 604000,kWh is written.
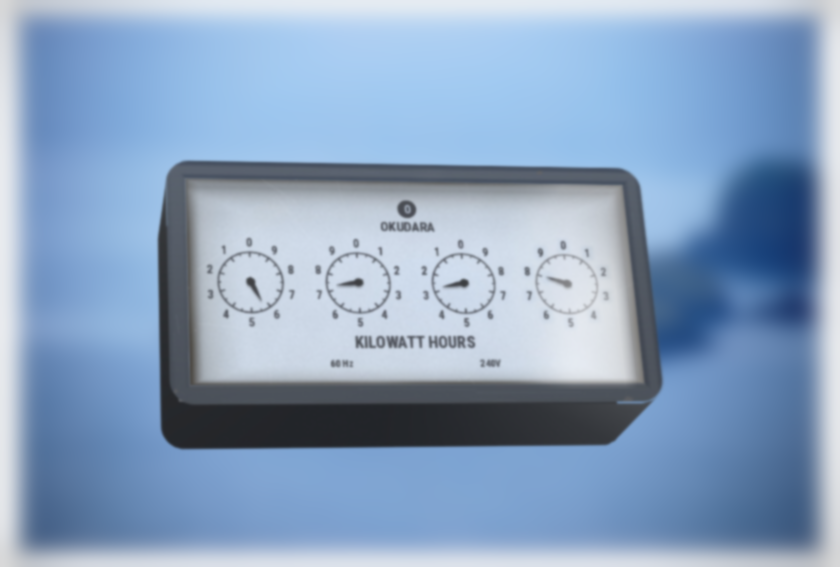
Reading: 5728,kWh
